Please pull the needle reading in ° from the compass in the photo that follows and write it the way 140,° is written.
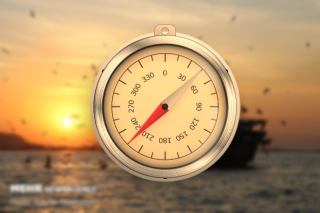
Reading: 225,°
